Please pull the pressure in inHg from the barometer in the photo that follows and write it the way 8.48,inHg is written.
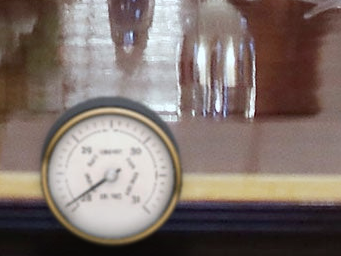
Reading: 28.1,inHg
